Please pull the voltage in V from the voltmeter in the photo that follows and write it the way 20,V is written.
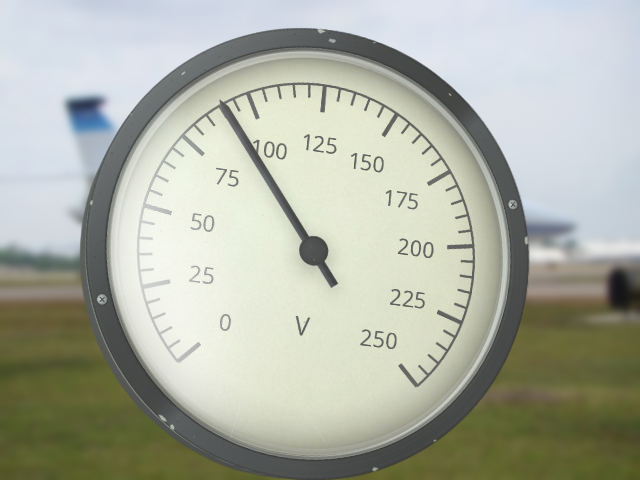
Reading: 90,V
